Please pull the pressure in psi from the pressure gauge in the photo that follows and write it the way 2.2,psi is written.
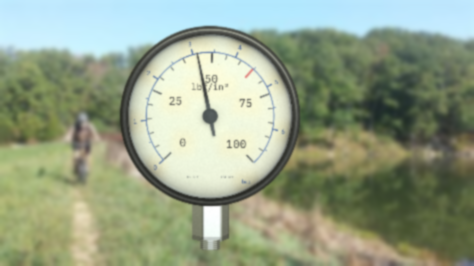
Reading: 45,psi
